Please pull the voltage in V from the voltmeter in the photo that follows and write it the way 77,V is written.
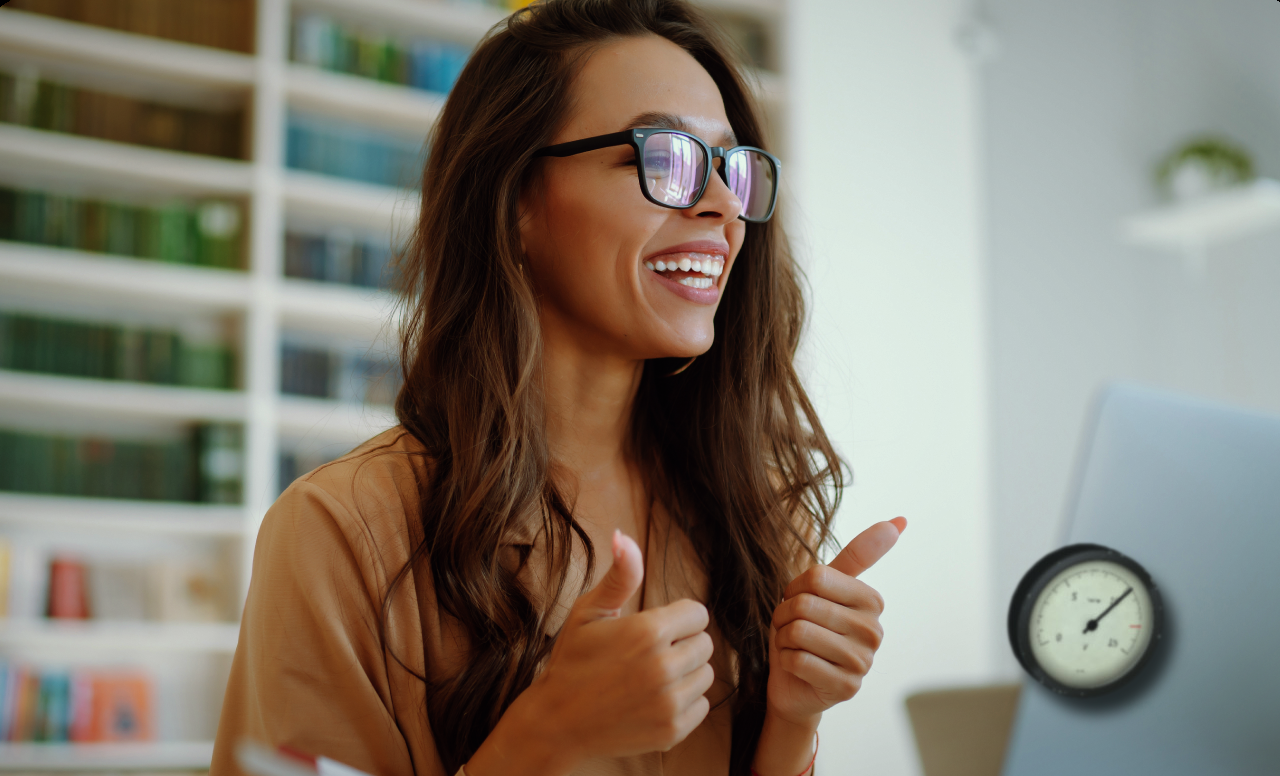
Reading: 10,V
